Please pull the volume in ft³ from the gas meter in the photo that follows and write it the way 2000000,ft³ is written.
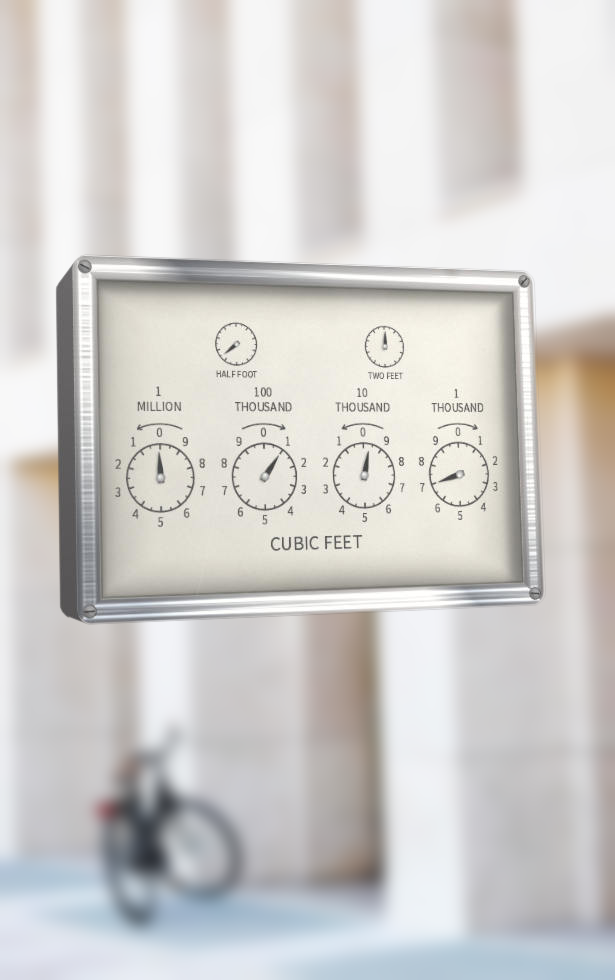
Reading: 9700,ft³
